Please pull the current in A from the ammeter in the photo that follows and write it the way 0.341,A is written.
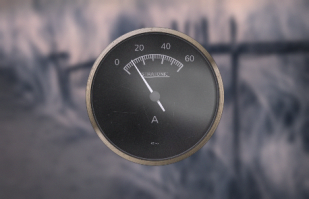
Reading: 10,A
